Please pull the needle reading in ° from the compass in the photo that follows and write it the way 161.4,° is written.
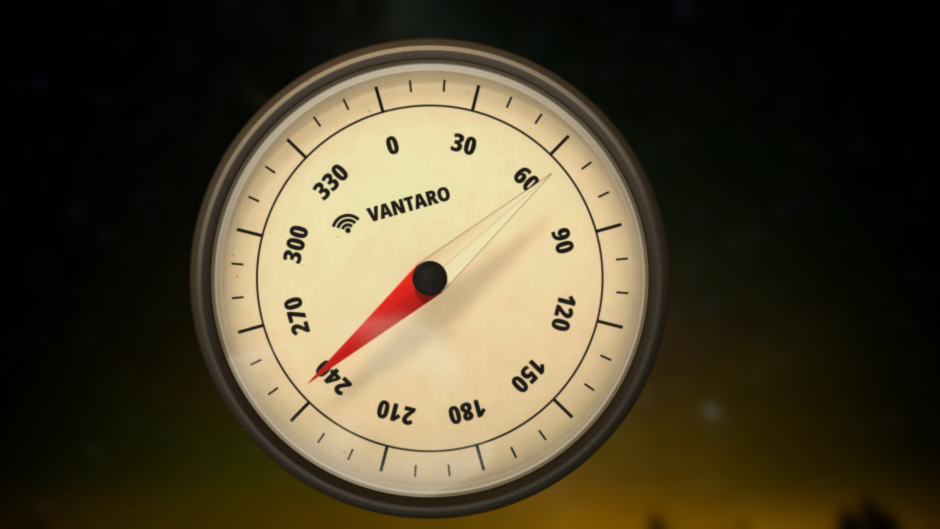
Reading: 245,°
